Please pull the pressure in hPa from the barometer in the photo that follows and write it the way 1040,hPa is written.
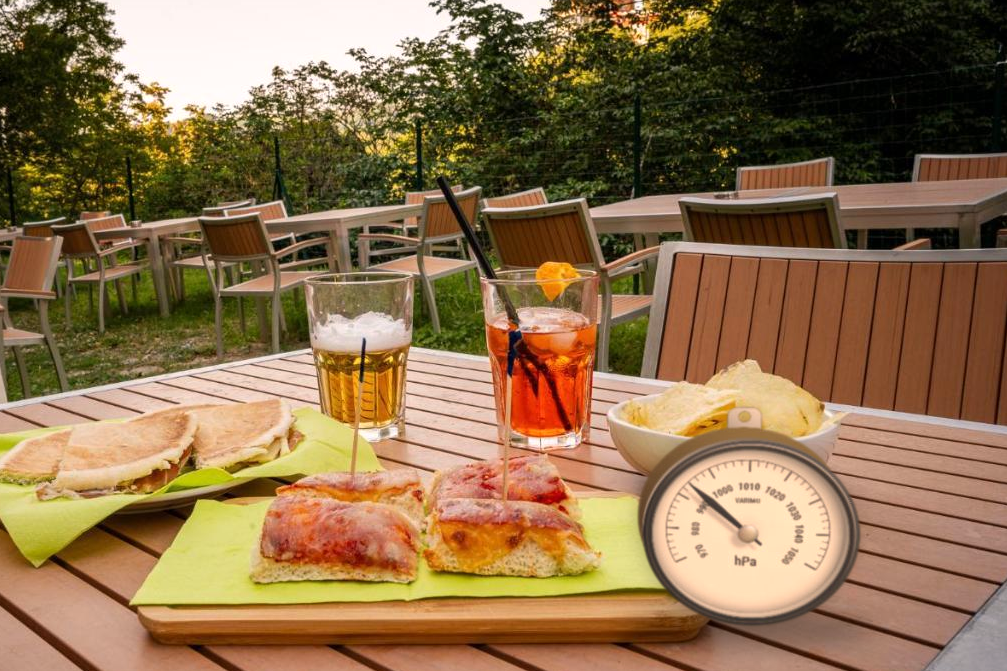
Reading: 994,hPa
